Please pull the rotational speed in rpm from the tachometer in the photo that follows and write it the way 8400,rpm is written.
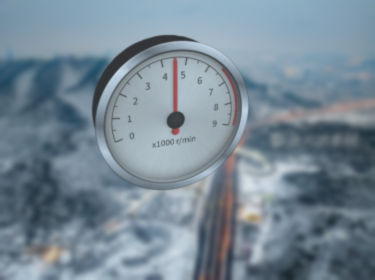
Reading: 4500,rpm
